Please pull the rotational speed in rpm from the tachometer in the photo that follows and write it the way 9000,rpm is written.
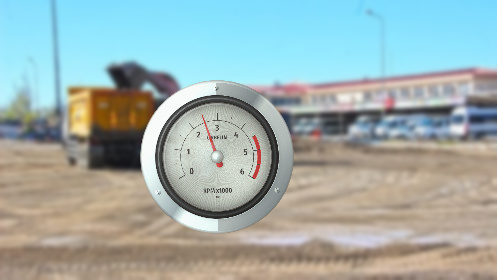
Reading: 2500,rpm
